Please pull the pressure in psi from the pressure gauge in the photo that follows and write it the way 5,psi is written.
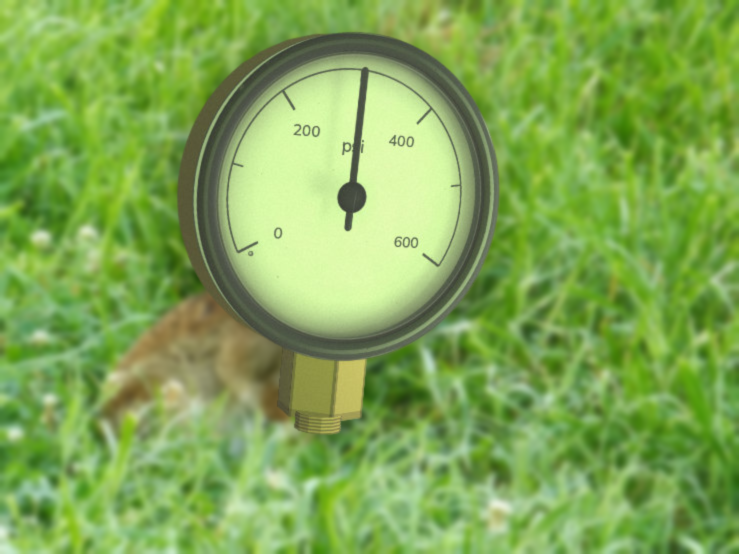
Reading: 300,psi
